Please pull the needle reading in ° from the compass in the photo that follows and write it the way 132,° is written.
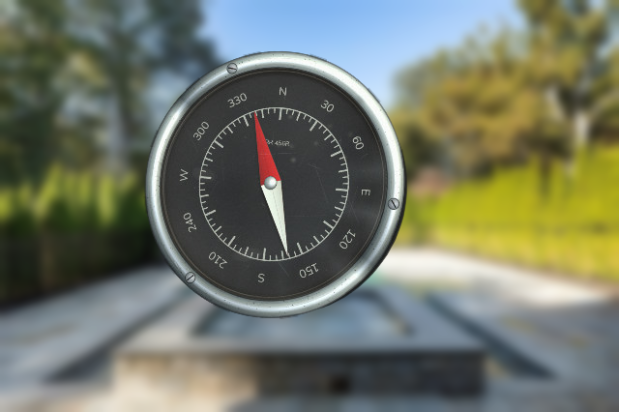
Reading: 340,°
